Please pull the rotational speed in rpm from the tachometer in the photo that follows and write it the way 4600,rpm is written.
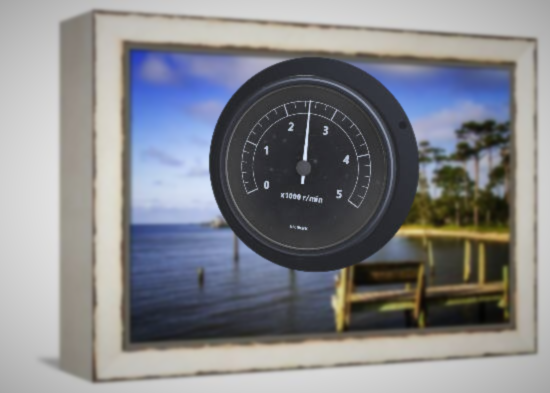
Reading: 2500,rpm
